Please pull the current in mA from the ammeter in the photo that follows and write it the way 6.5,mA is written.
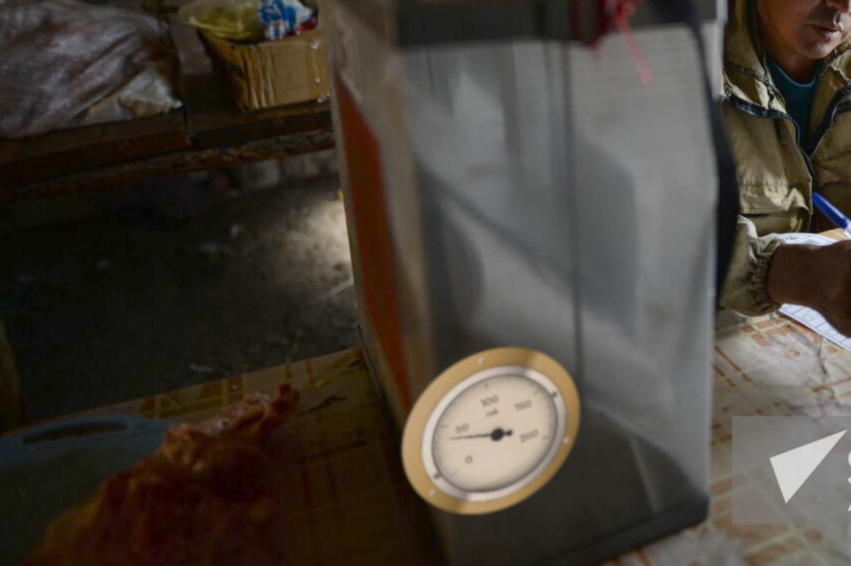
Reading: 40,mA
